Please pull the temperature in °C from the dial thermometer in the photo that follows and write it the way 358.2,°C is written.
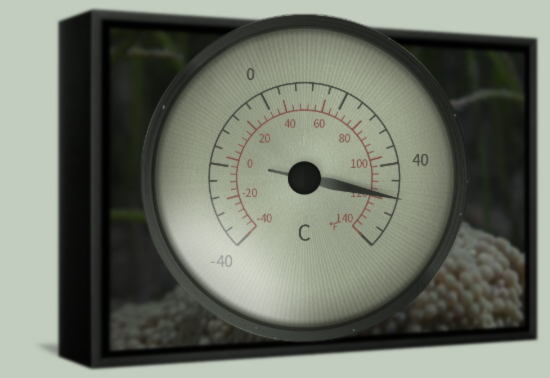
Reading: 48,°C
